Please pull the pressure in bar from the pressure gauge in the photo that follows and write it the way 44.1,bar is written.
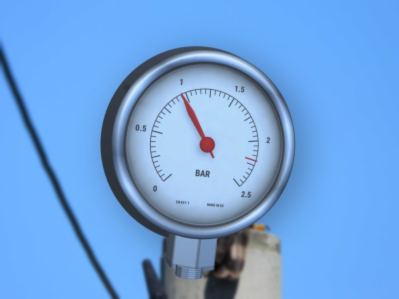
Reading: 0.95,bar
